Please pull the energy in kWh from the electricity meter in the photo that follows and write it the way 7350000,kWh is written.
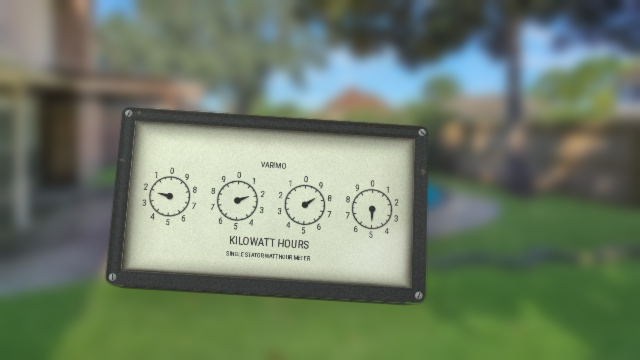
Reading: 2185,kWh
